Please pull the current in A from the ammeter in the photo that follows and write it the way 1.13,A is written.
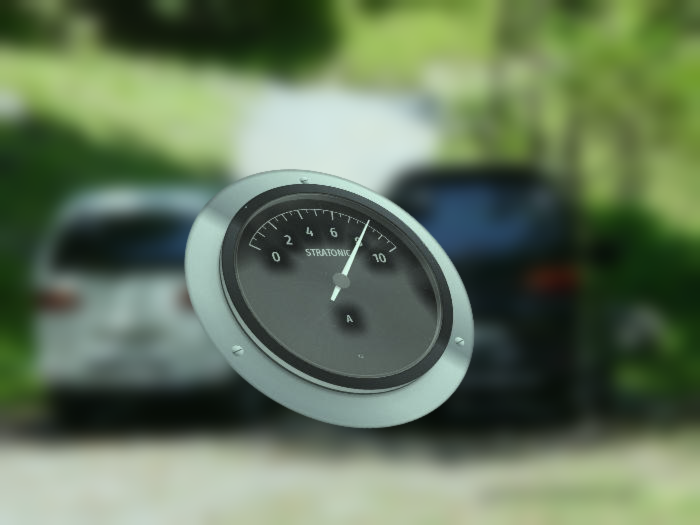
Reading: 8,A
